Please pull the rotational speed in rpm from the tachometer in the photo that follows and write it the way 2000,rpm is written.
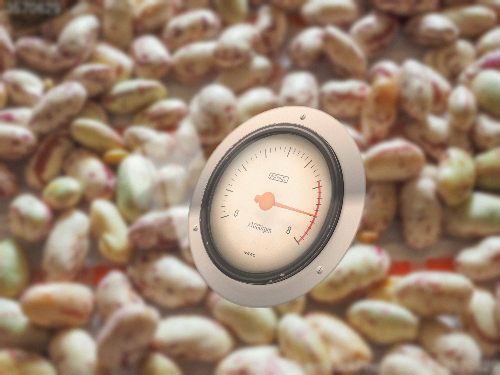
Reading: 7000,rpm
